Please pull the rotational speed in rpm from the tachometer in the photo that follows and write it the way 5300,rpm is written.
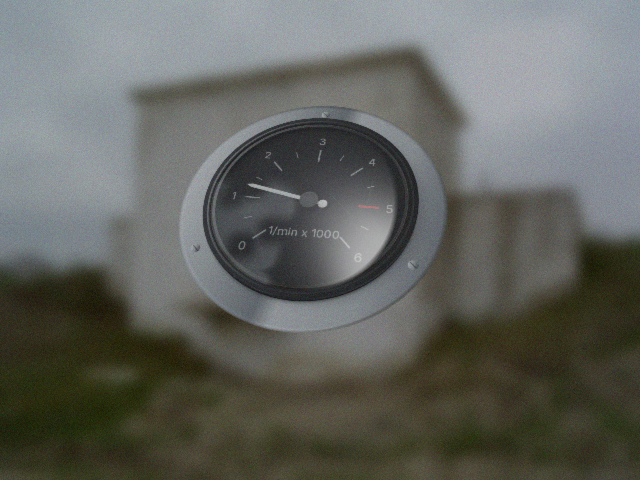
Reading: 1250,rpm
